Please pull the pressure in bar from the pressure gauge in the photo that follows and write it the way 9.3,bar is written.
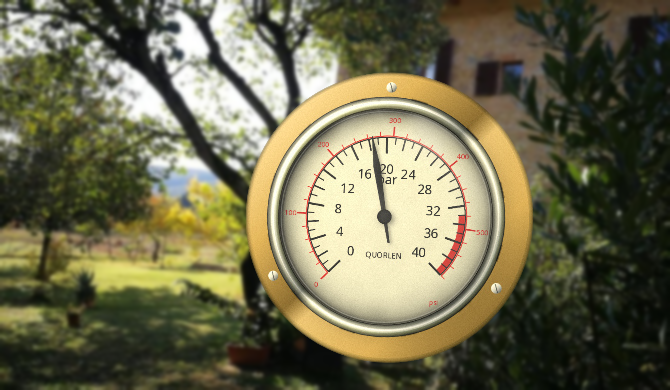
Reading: 18.5,bar
